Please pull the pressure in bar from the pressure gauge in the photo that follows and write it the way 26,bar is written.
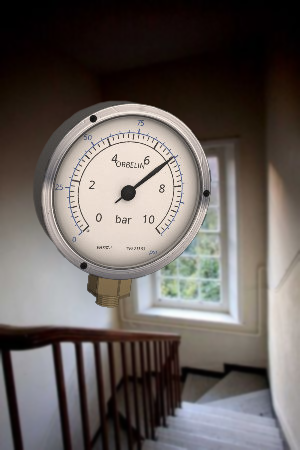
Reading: 6.8,bar
